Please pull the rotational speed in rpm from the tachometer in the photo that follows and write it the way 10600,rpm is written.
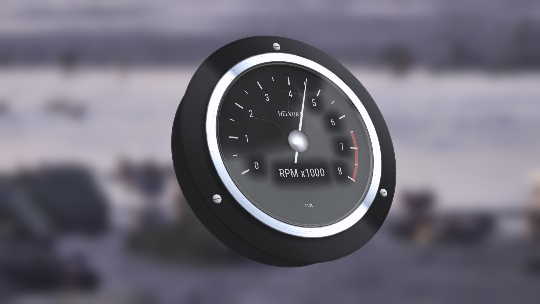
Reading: 4500,rpm
